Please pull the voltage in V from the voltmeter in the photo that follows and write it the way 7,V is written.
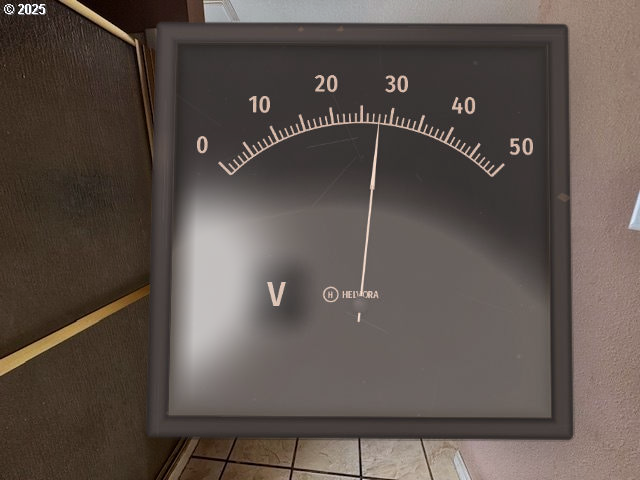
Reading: 28,V
